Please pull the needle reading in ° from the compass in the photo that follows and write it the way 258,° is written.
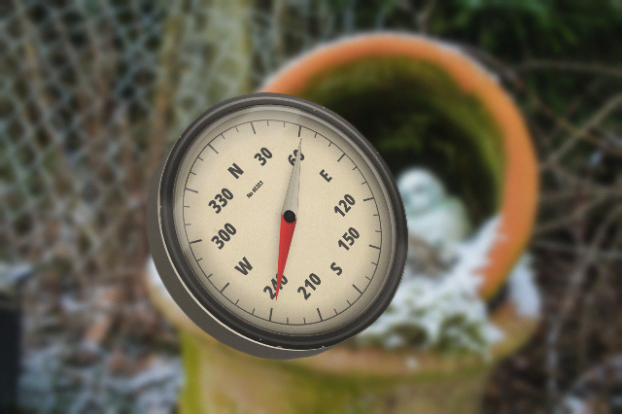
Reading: 240,°
